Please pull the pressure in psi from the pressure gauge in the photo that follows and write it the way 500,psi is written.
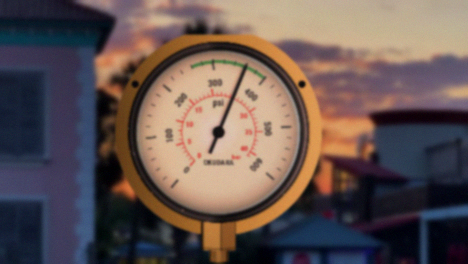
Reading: 360,psi
